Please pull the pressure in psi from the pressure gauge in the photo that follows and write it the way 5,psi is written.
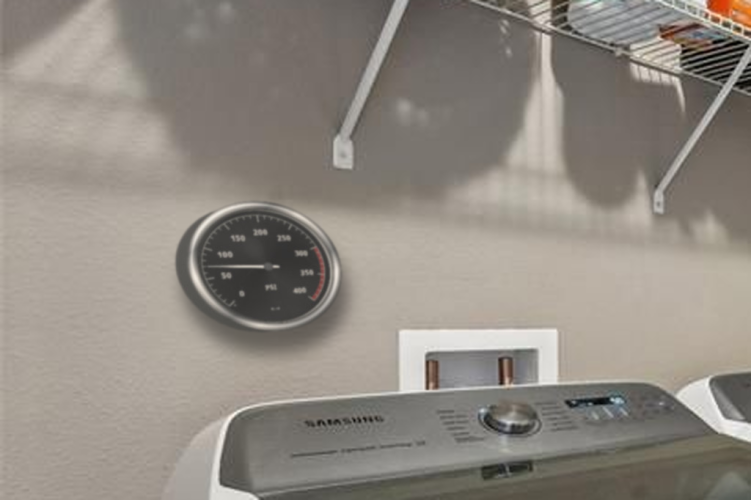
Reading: 70,psi
